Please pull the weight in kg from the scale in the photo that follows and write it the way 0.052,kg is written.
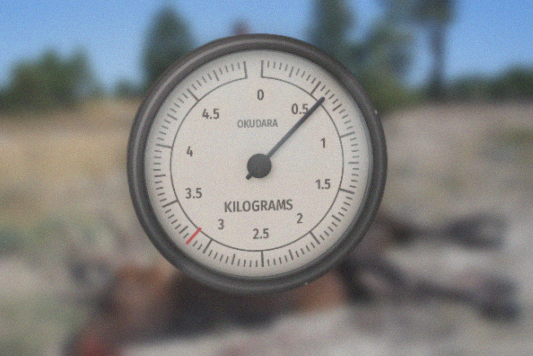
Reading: 0.6,kg
